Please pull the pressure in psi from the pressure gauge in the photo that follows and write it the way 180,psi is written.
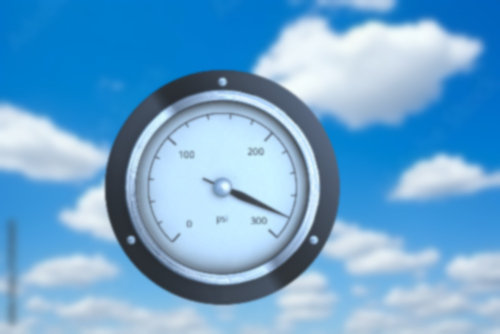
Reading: 280,psi
